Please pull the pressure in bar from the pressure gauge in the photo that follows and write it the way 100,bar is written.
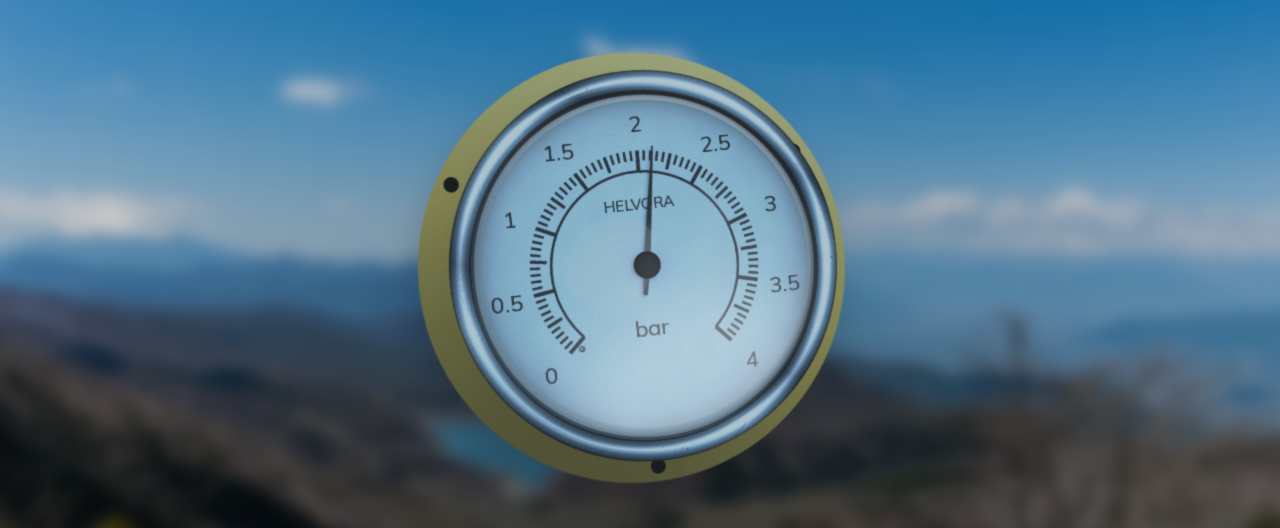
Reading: 2.1,bar
